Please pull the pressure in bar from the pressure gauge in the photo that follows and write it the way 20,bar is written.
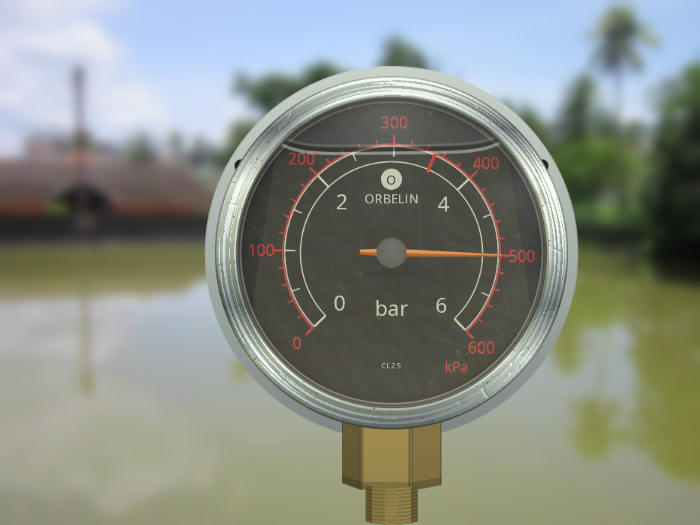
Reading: 5,bar
